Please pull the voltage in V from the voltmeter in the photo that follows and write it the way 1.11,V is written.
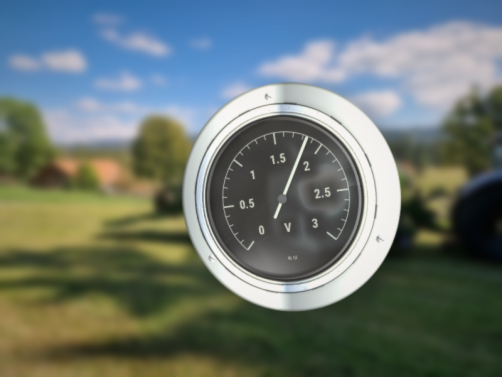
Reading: 1.85,V
